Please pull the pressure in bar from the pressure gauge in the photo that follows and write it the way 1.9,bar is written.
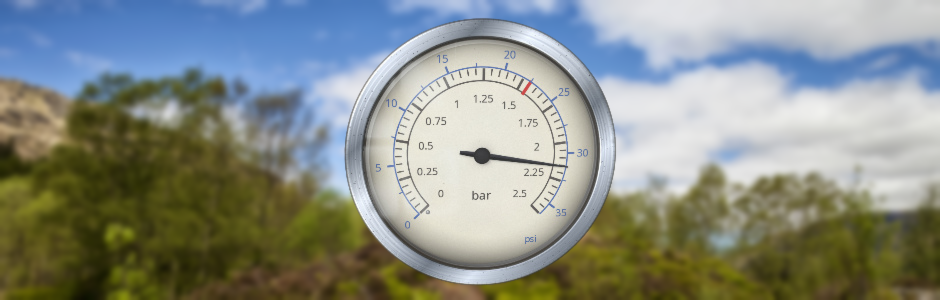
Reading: 2.15,bar
